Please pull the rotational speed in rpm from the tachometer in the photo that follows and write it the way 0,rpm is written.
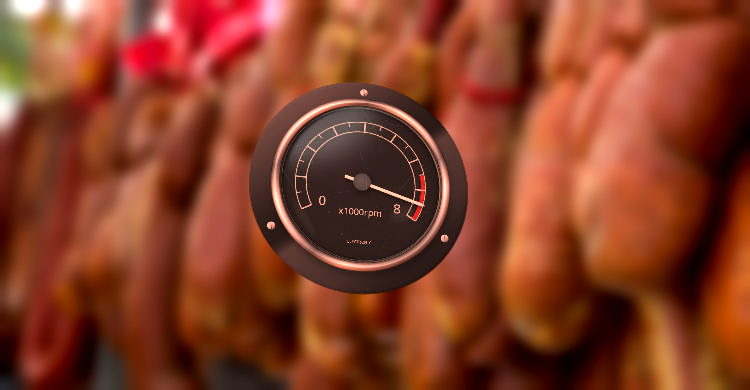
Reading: 7500,rpm
